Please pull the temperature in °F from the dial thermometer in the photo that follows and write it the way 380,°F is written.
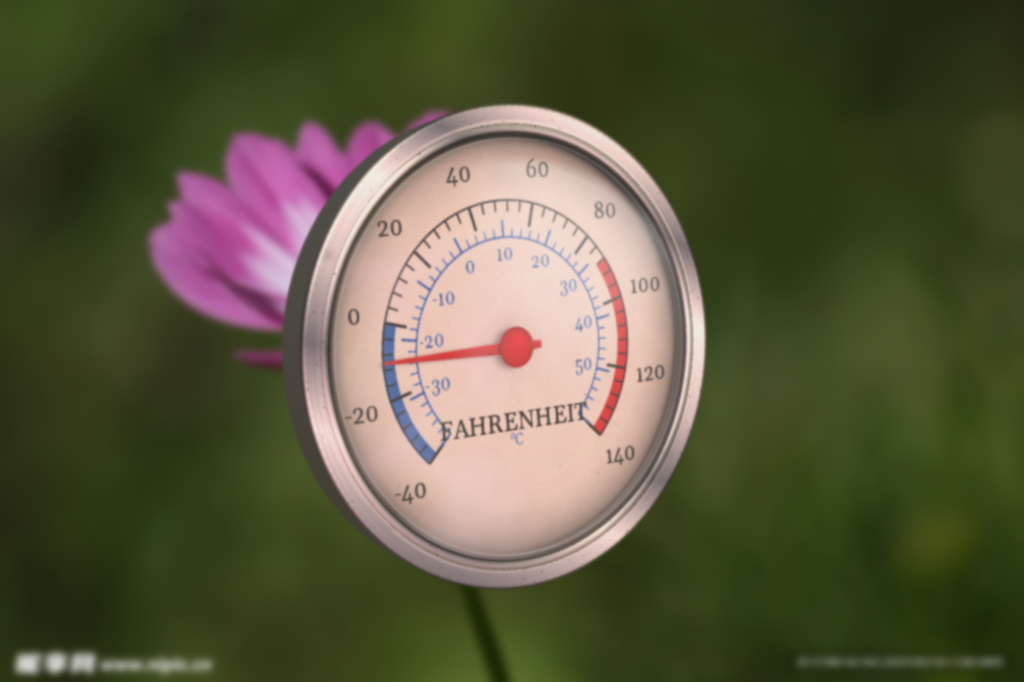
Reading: -10,°F
